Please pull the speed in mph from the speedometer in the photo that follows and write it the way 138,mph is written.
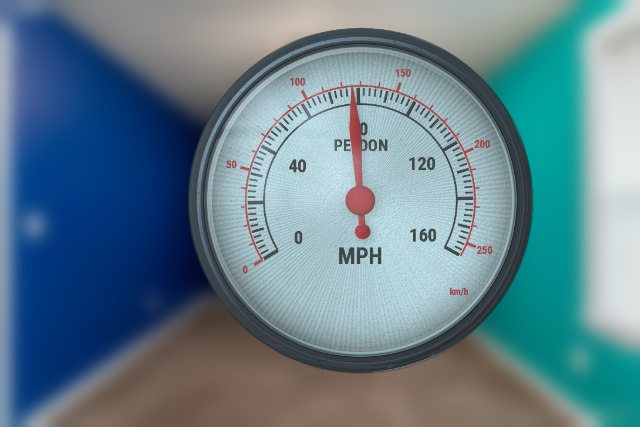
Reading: 78,mph
